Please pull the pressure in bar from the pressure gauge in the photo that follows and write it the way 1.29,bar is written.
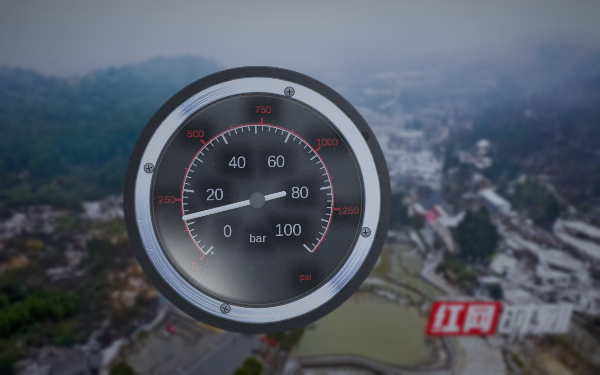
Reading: 12,bar
